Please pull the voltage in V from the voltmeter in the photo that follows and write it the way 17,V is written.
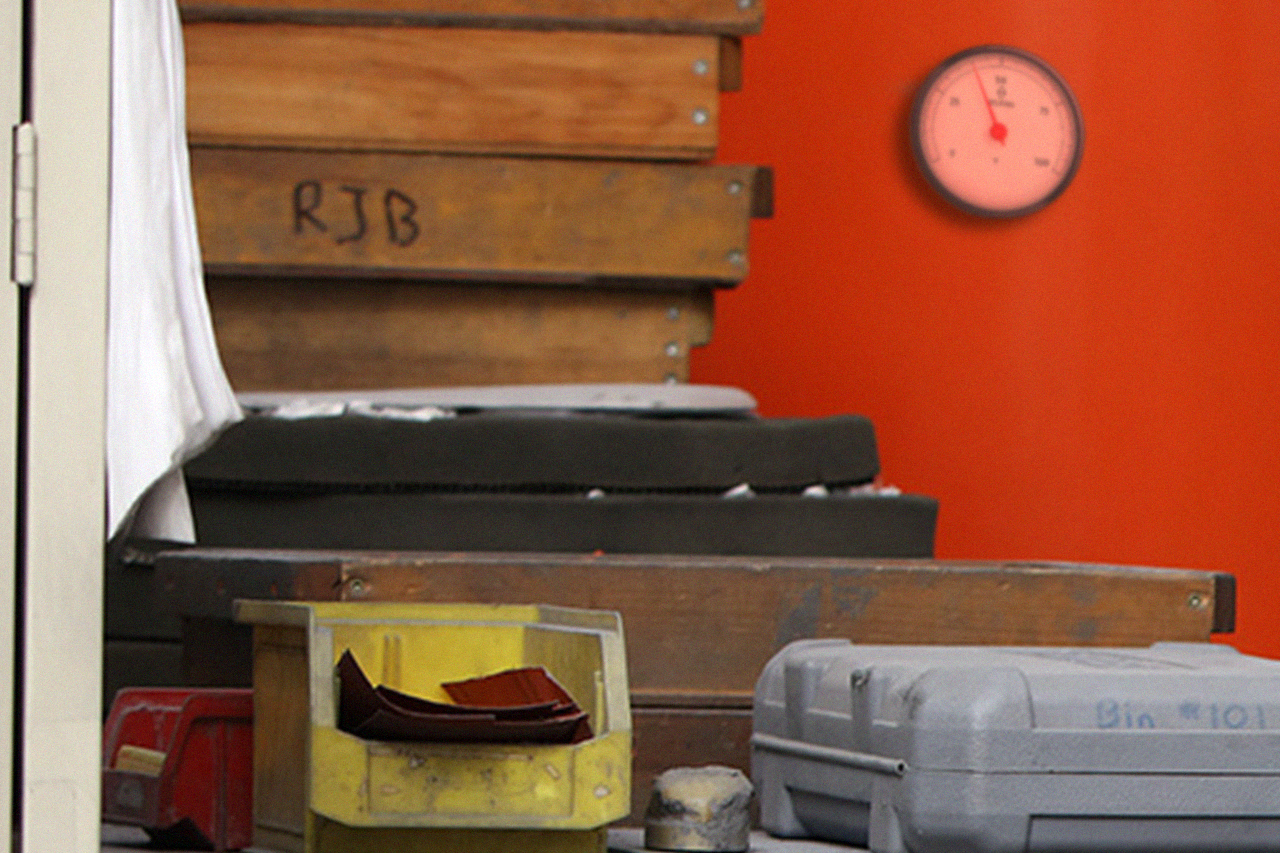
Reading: 40,V
